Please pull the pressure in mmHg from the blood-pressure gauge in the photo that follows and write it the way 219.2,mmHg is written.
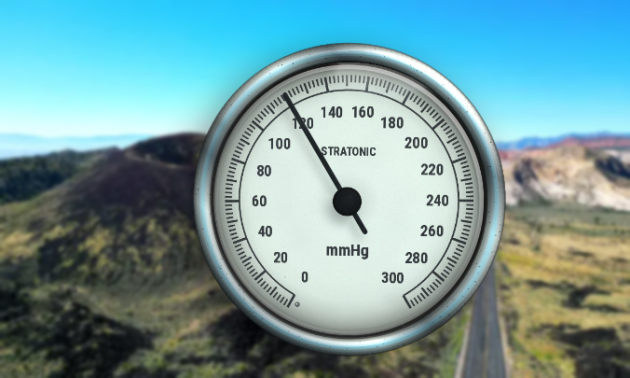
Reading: 120,mmHg
